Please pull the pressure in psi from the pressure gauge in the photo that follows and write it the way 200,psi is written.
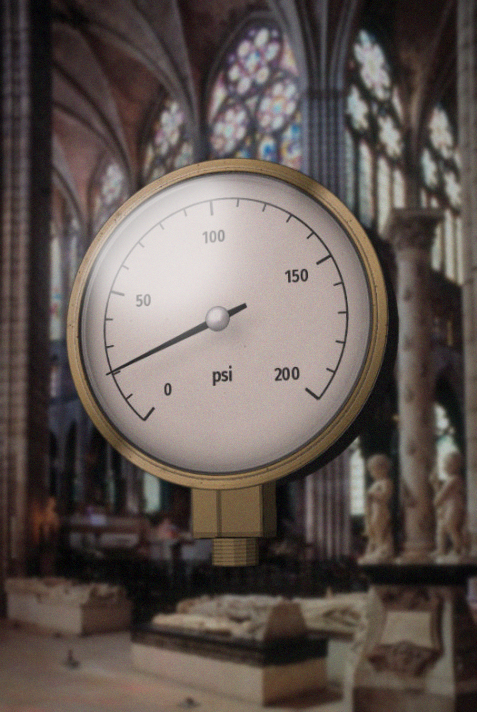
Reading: 20,psi
